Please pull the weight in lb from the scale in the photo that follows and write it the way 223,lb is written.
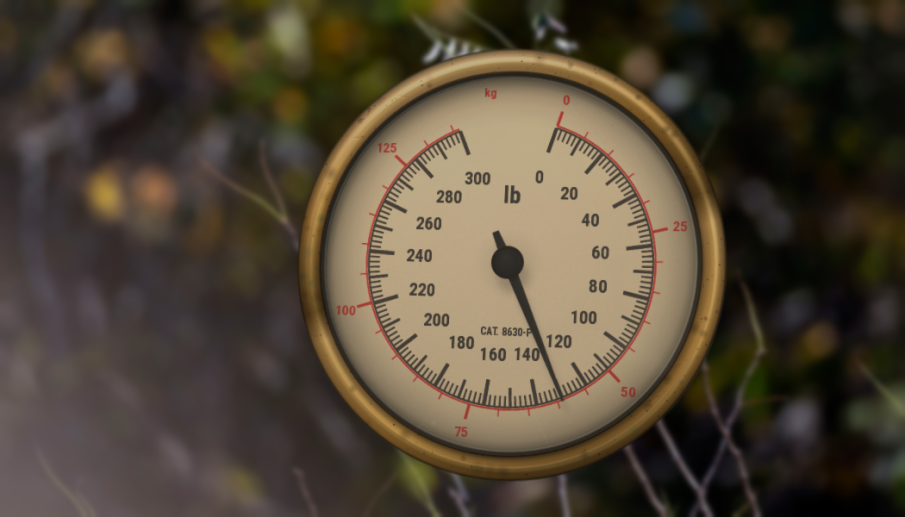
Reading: 130,lb
